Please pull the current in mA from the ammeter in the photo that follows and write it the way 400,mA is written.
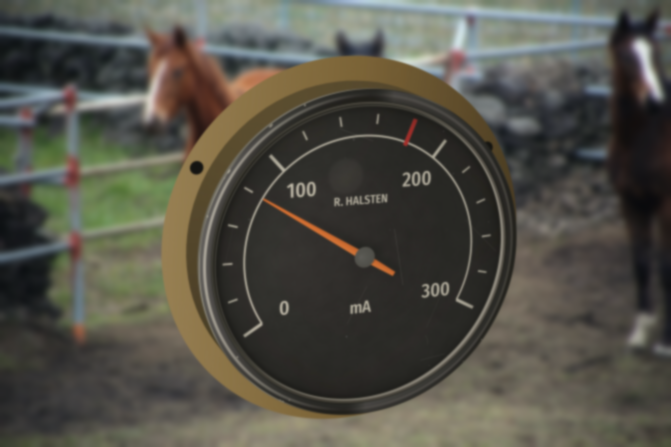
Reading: 80,mA
